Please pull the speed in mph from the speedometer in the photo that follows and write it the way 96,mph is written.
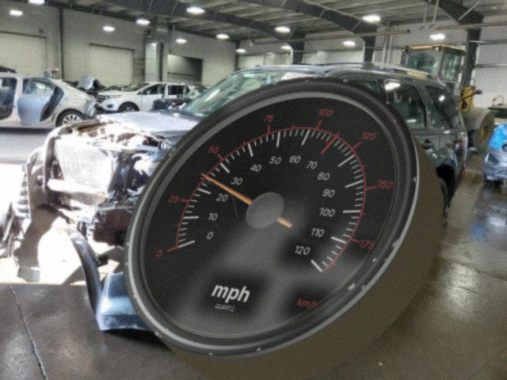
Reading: 24,mph
